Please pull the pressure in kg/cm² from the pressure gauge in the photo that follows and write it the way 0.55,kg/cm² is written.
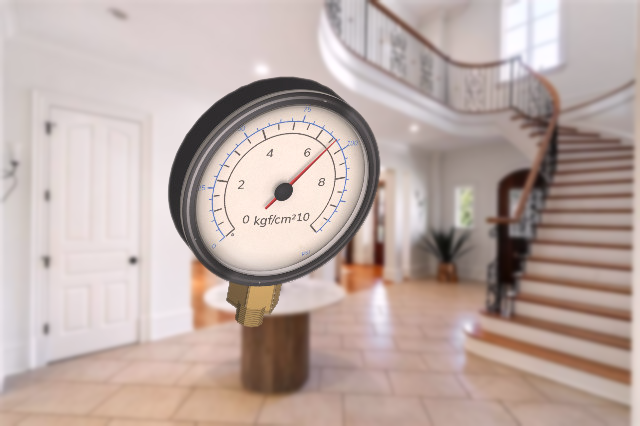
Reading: 6.5,kg/cm²
